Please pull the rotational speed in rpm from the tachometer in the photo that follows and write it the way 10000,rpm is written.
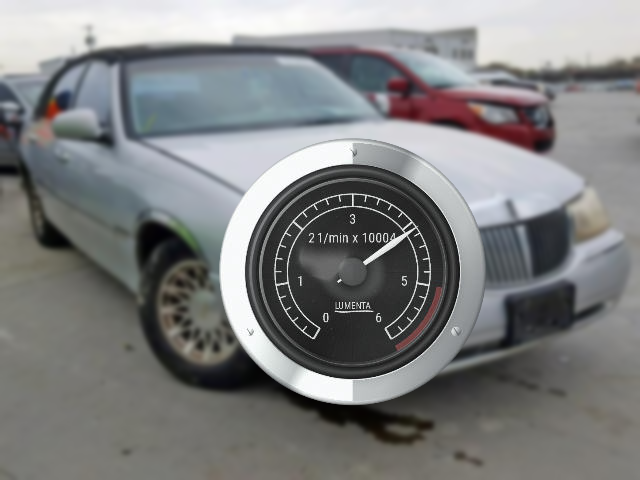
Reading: 4100,rpm
